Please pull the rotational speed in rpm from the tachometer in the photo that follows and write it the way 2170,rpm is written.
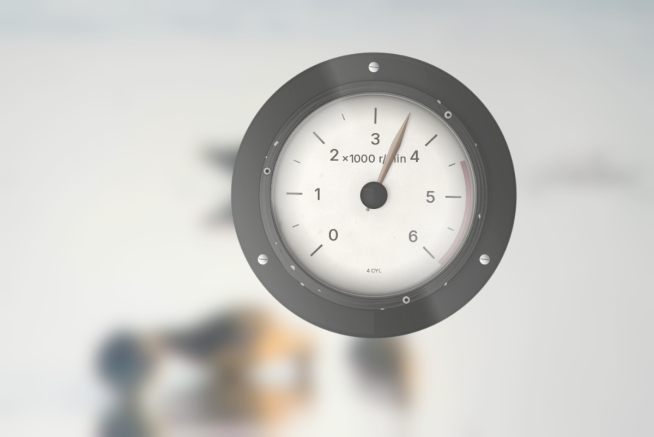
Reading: 3500,rpm
